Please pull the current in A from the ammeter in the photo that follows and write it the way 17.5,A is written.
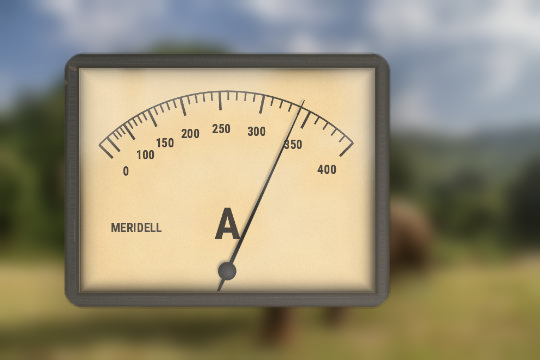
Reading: 340,A
